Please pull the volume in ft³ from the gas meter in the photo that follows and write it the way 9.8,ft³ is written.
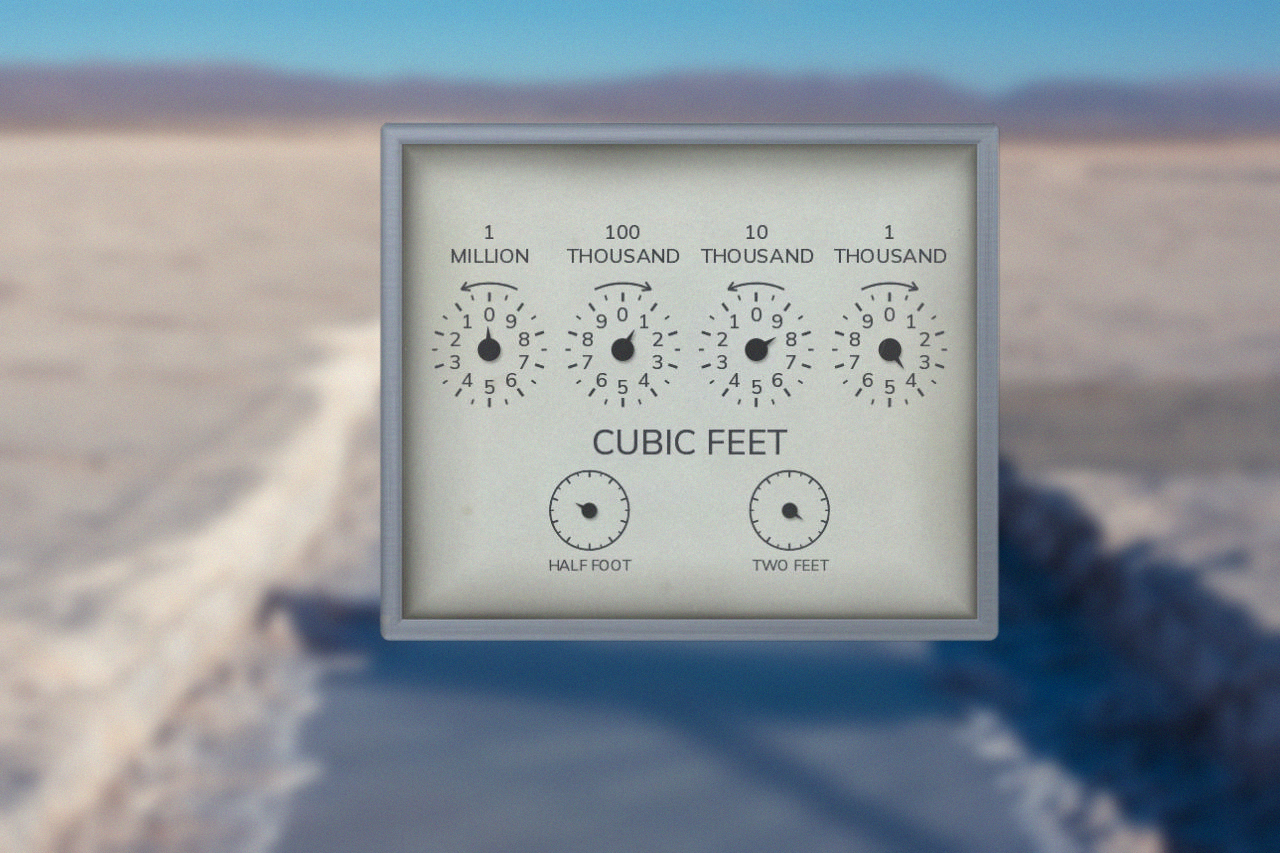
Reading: 8400,ft³
